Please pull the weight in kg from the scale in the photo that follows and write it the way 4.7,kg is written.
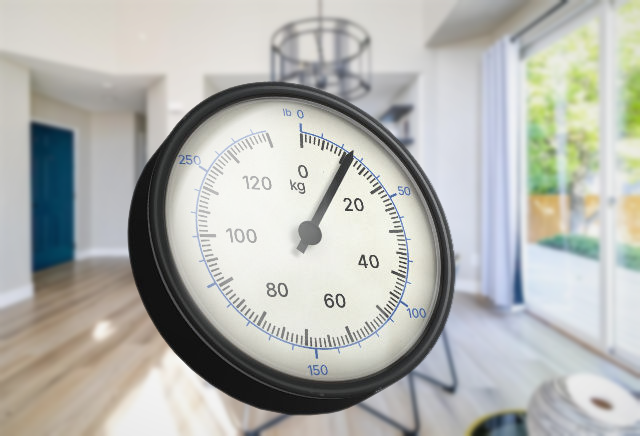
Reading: 11,kg
